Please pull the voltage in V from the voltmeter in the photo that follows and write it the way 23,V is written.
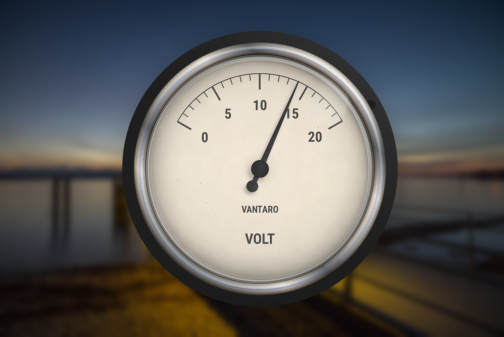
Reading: 14,V
